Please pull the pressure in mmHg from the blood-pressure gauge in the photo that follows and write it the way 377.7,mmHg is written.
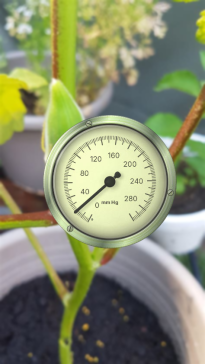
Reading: 20,mmHg
